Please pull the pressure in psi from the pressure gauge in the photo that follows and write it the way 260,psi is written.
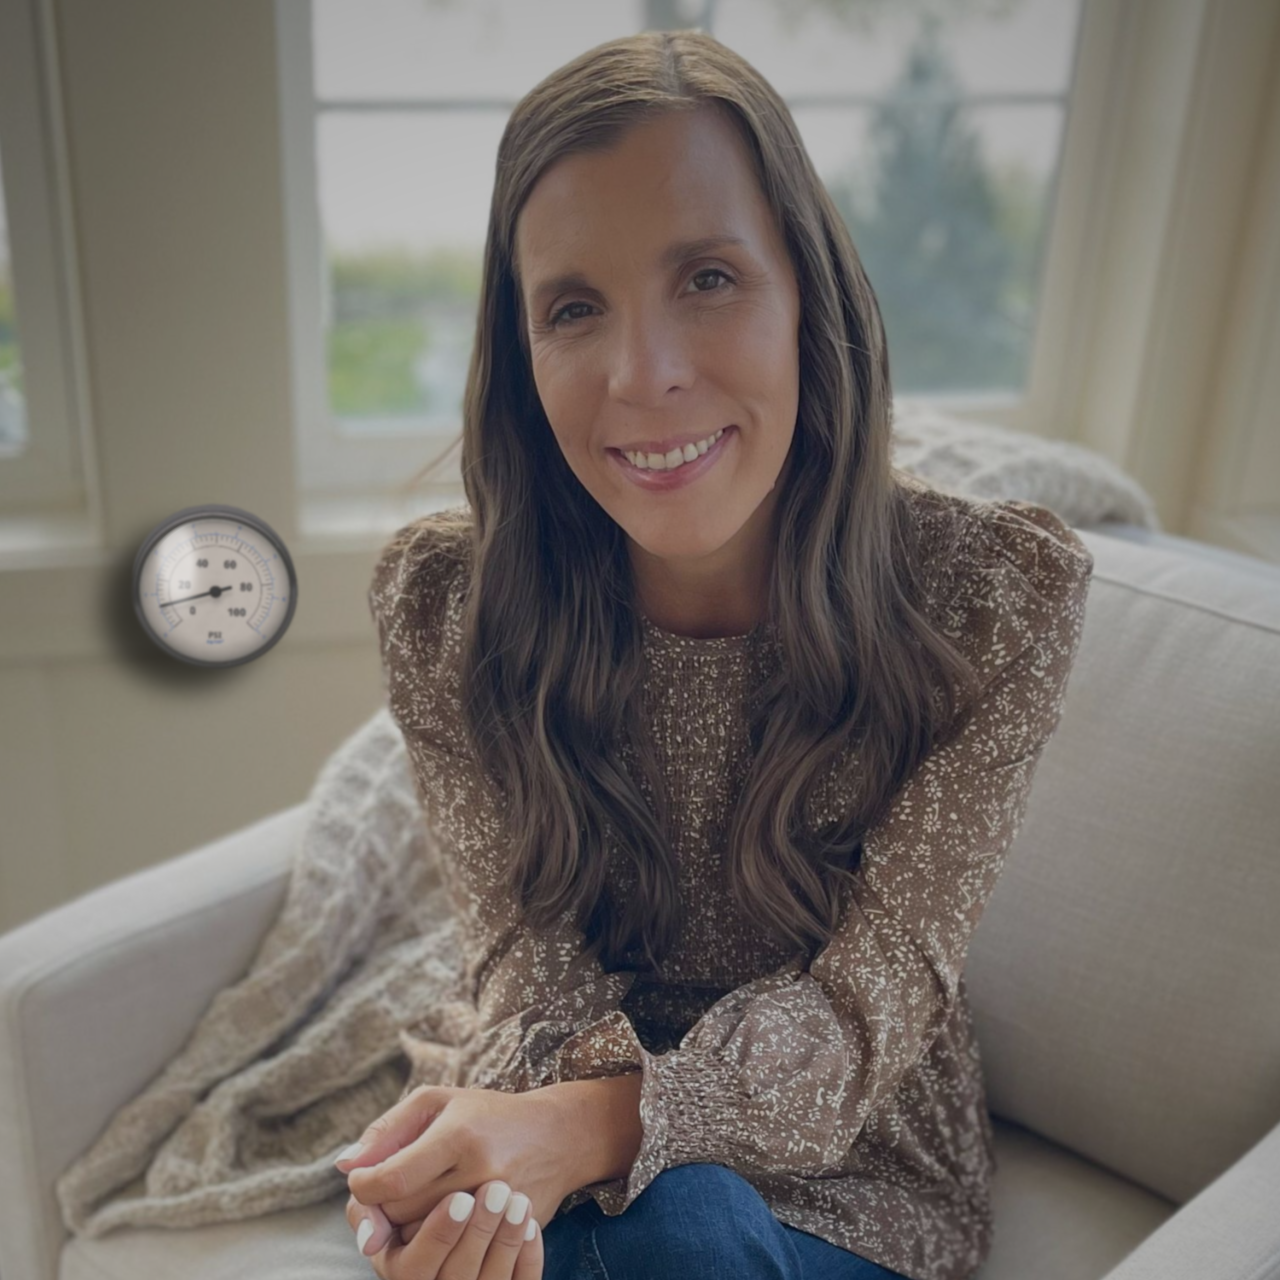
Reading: 10,psi
